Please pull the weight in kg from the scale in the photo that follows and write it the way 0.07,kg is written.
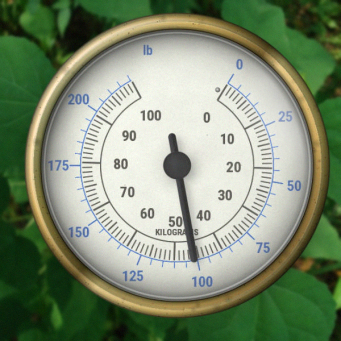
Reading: 46,kg
